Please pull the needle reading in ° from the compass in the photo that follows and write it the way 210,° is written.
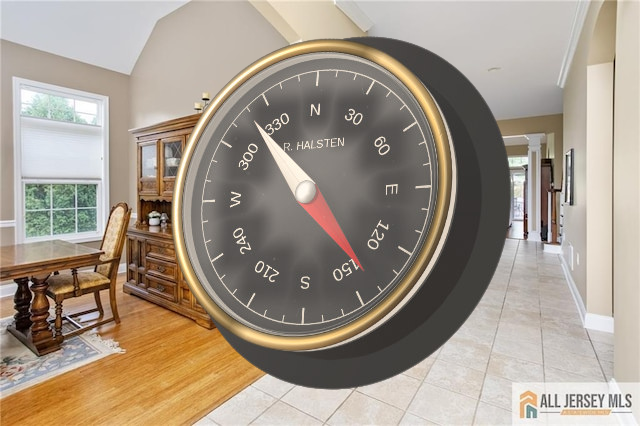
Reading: 140,°
